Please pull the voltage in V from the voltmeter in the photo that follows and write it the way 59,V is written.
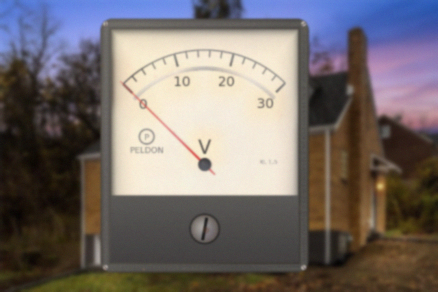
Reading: 0,V
